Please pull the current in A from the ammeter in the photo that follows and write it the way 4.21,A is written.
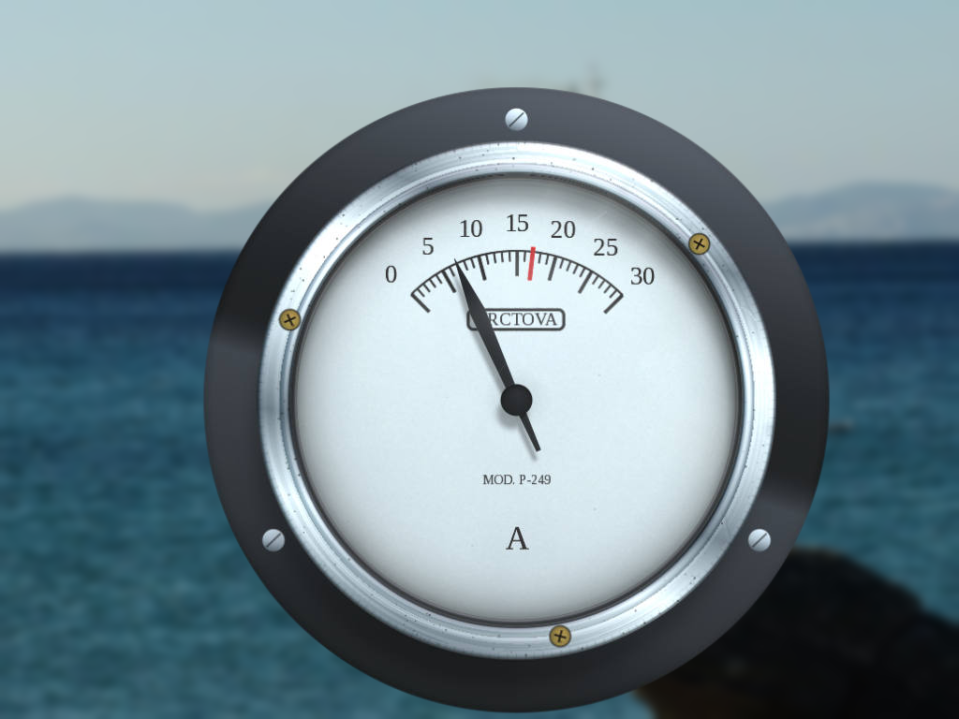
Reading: 7,A
